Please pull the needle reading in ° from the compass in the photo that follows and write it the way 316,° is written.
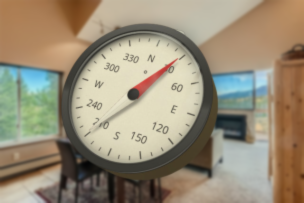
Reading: 30,°
